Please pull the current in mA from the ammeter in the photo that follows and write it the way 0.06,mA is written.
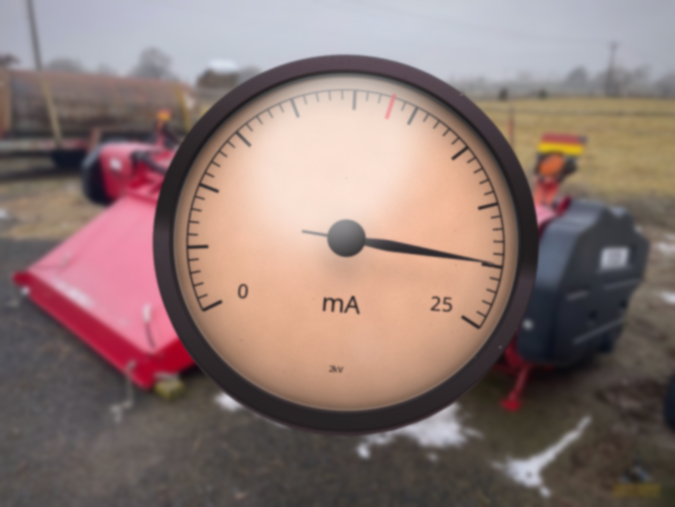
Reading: 22.5,mA
